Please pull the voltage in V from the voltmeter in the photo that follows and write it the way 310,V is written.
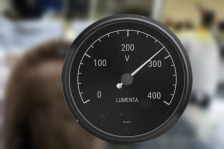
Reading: 280,V
